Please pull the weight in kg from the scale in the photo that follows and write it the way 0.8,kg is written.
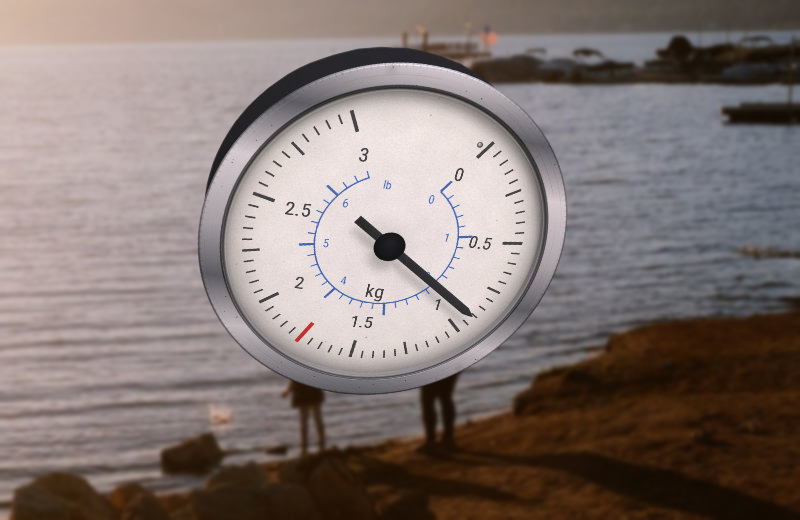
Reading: 0.9,kg
